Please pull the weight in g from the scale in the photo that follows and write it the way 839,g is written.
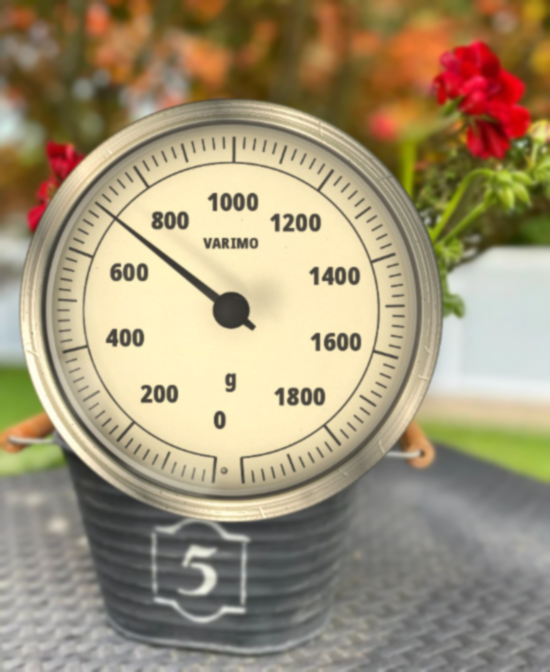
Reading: 700,g
